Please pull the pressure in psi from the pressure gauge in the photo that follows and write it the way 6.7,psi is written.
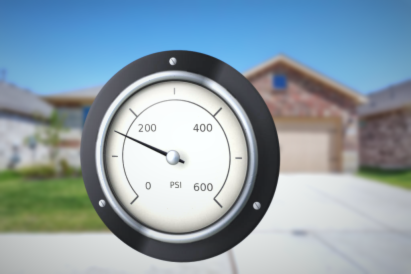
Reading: 150,psi
